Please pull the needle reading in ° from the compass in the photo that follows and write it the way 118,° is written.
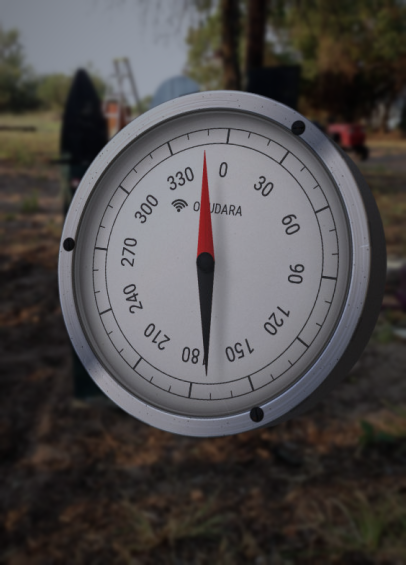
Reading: 350,°
